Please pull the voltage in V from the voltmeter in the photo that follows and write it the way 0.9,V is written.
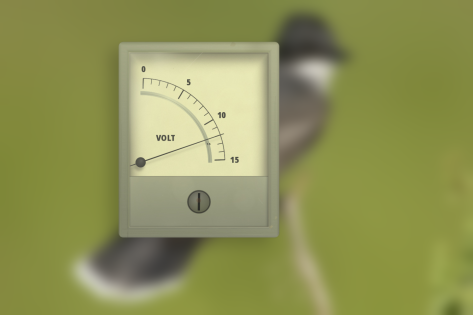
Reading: 12,V
